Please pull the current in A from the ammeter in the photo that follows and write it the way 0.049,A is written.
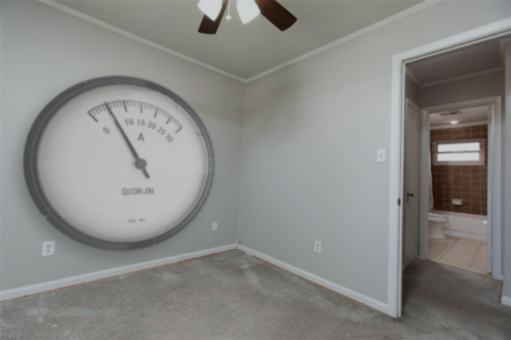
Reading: 5,A
